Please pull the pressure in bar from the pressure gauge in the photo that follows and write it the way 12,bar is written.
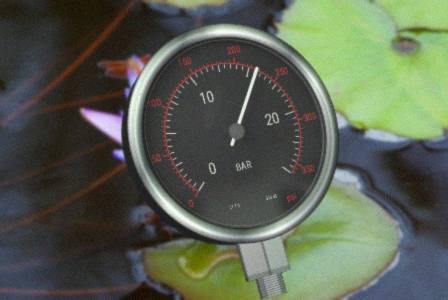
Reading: 15.5,bar
